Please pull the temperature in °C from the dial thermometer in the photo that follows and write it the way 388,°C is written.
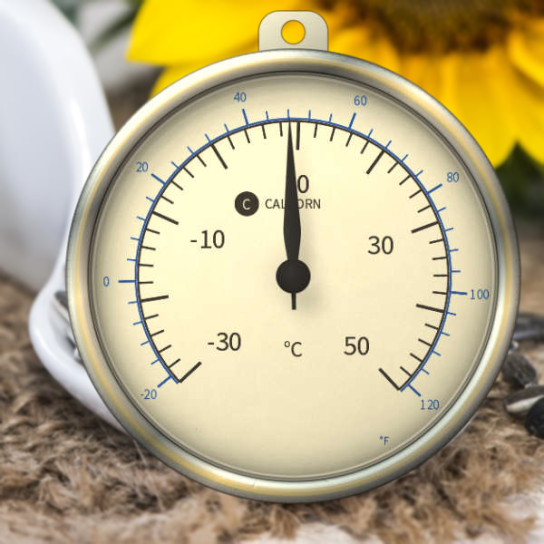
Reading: 9,°C
